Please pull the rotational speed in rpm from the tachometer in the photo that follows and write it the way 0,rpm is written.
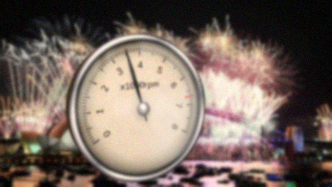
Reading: 3500,rpm
